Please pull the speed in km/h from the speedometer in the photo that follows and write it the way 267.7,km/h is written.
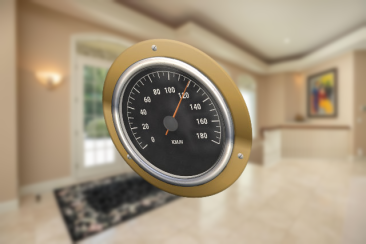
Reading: 120,km/h
